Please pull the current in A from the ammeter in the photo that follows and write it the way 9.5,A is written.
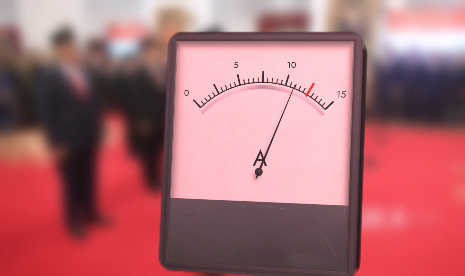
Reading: 11,A
